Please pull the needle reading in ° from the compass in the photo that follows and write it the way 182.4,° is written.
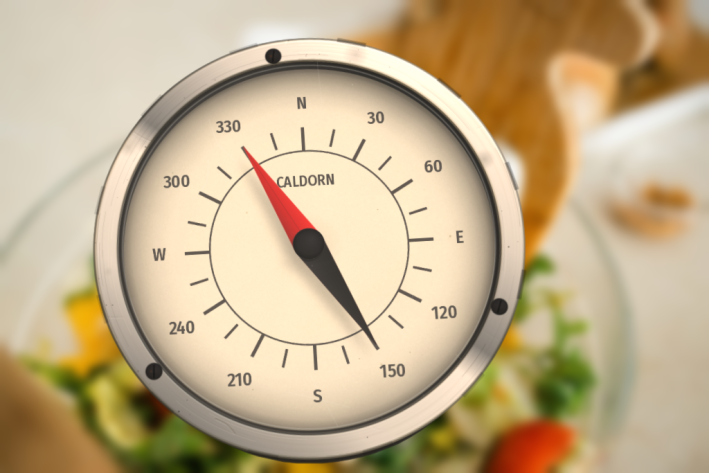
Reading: 330,°
